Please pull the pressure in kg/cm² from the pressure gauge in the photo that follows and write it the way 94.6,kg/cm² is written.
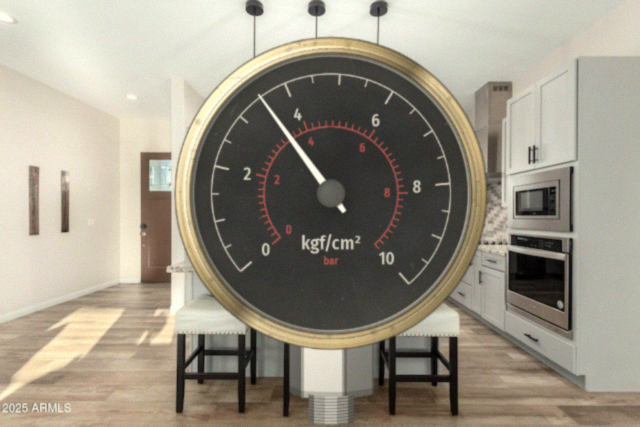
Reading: 3.5,kg/cm²
